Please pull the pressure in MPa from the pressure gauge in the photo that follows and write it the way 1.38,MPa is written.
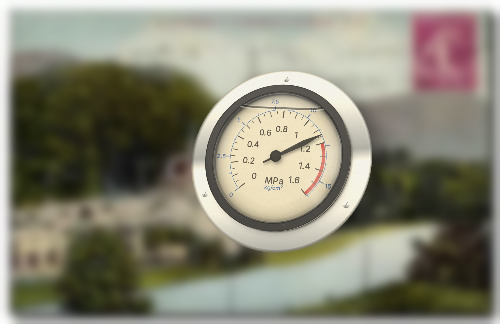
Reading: 1.15,MPa
